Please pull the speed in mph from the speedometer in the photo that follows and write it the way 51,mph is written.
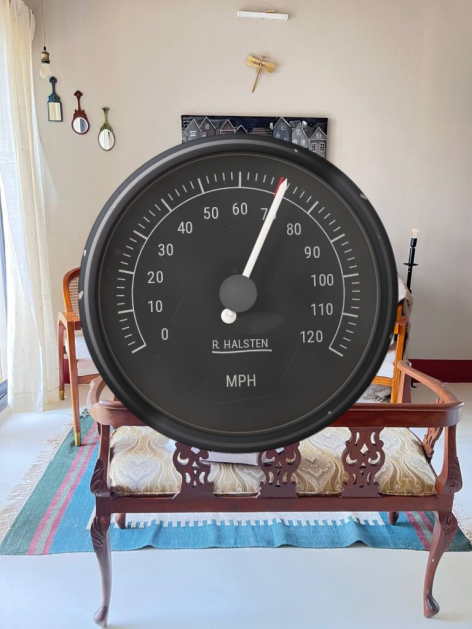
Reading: 71,mph
